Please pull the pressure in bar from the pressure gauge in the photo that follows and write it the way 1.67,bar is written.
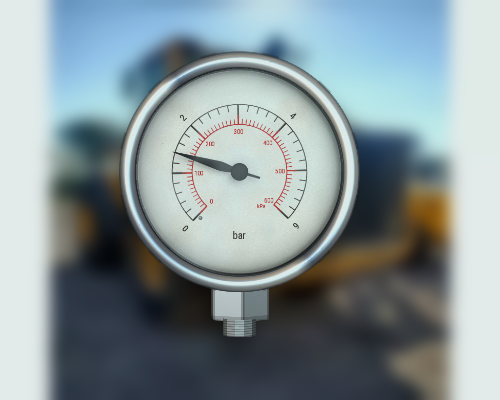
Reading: 1.4,bar
